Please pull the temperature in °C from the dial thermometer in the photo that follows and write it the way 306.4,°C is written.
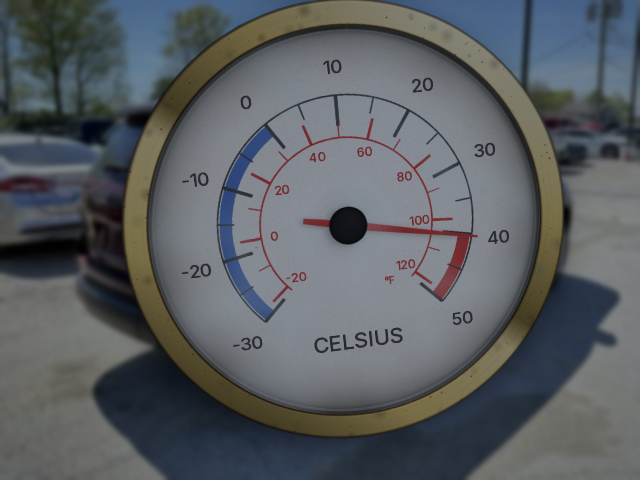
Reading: 40,°C
